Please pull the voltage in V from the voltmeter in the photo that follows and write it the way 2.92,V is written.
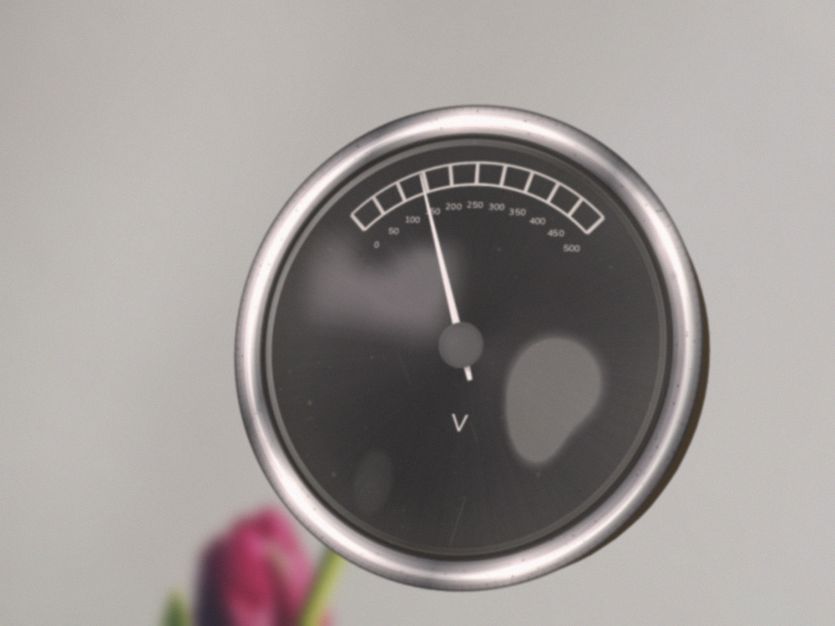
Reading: 150,V
